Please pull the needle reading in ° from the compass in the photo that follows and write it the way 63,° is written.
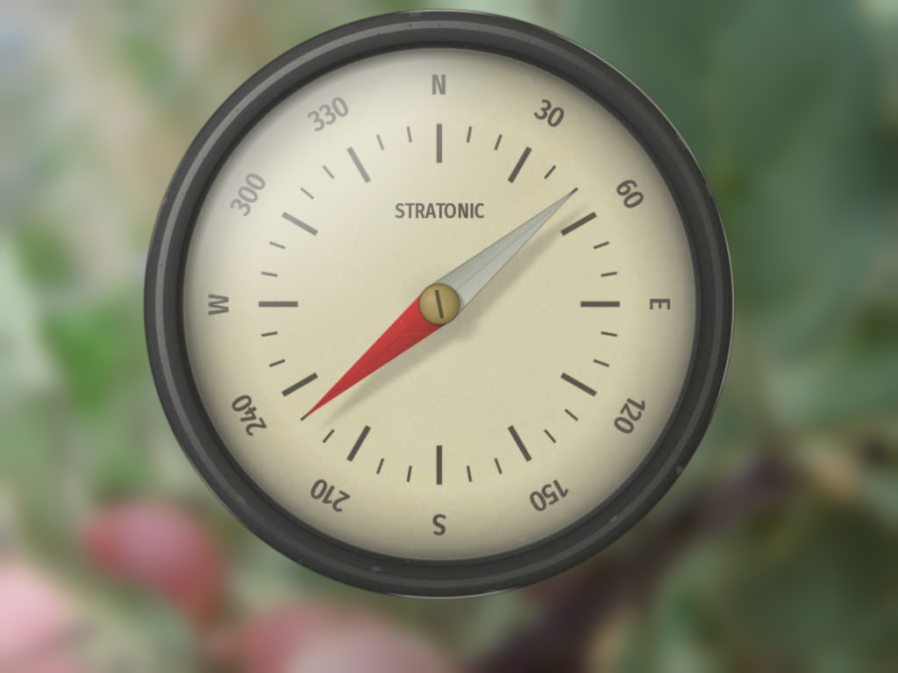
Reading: 230,°
